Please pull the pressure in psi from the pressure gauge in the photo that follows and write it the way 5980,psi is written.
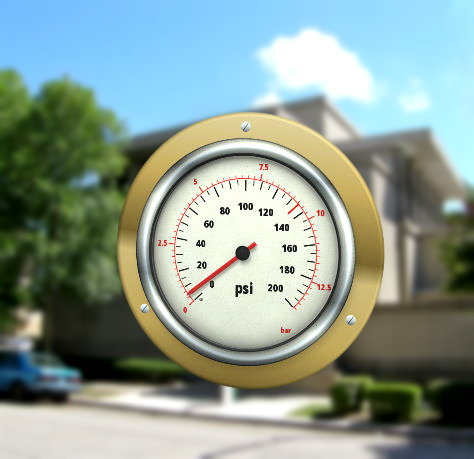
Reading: 5,psi
